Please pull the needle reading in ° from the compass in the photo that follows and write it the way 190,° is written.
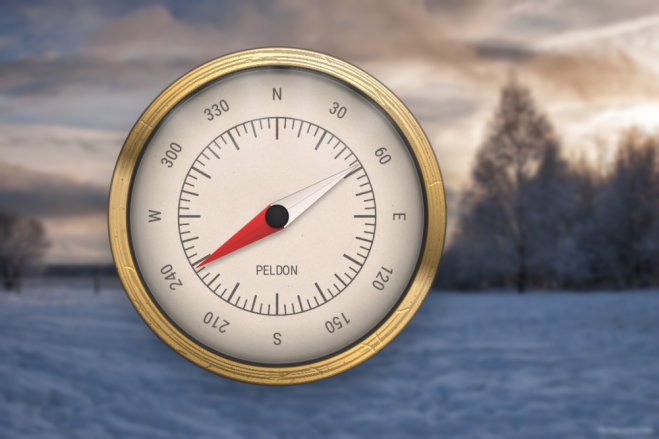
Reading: 237.5,°
